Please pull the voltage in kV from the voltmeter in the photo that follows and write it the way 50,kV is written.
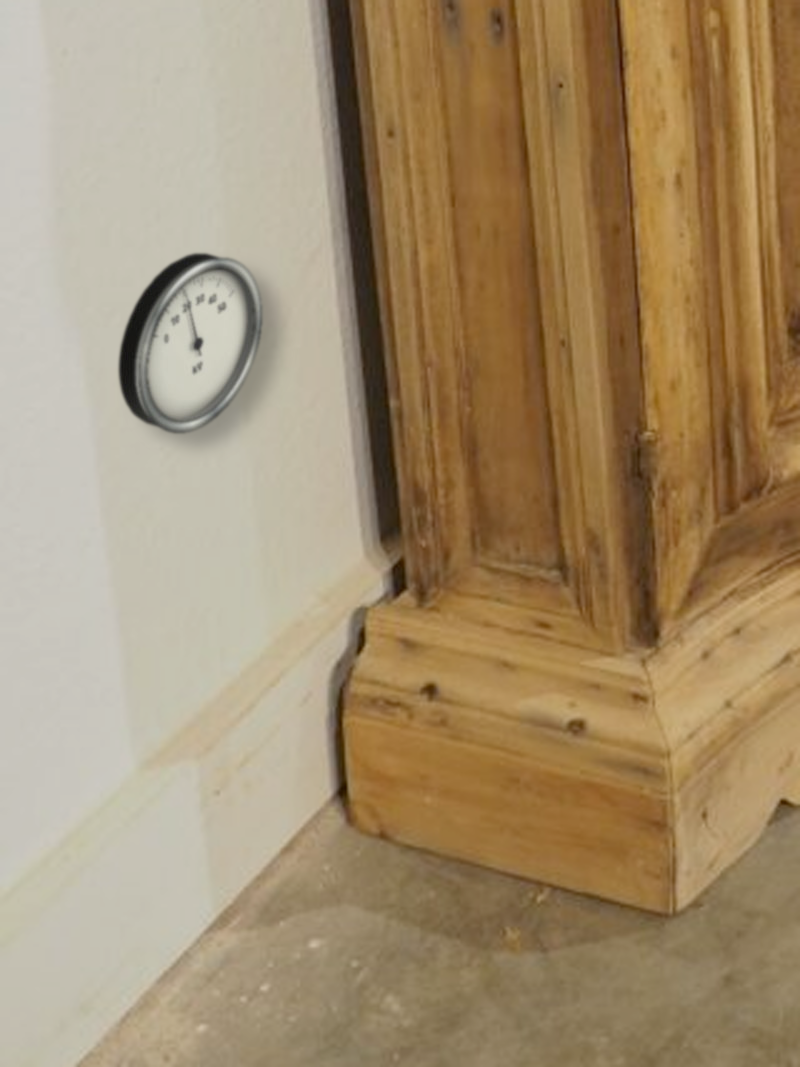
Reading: 20,kV
